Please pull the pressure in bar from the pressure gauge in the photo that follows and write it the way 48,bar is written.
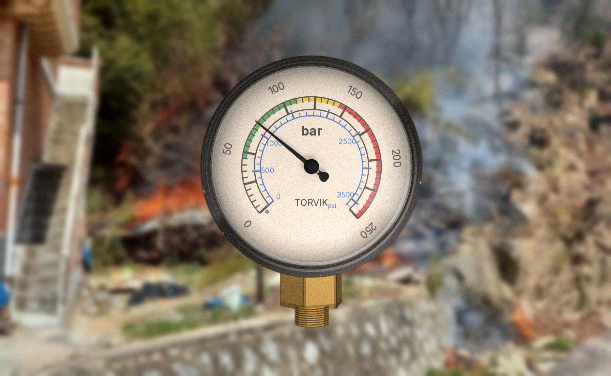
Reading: 75,bar
